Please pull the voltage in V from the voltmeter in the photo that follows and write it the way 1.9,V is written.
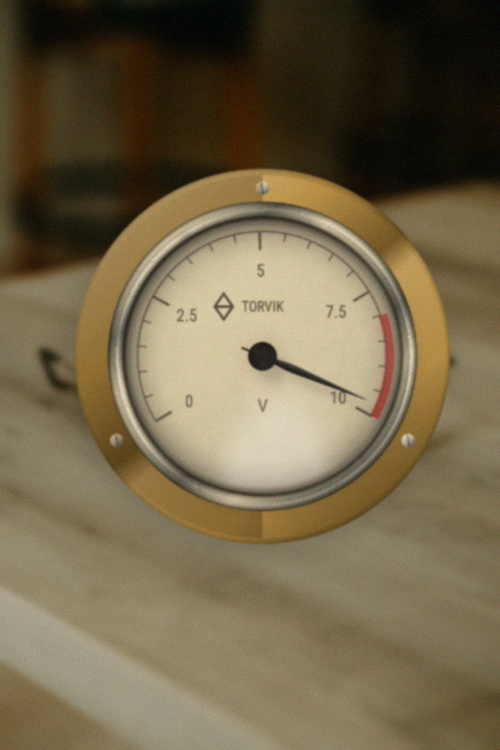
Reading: 9.75,V
